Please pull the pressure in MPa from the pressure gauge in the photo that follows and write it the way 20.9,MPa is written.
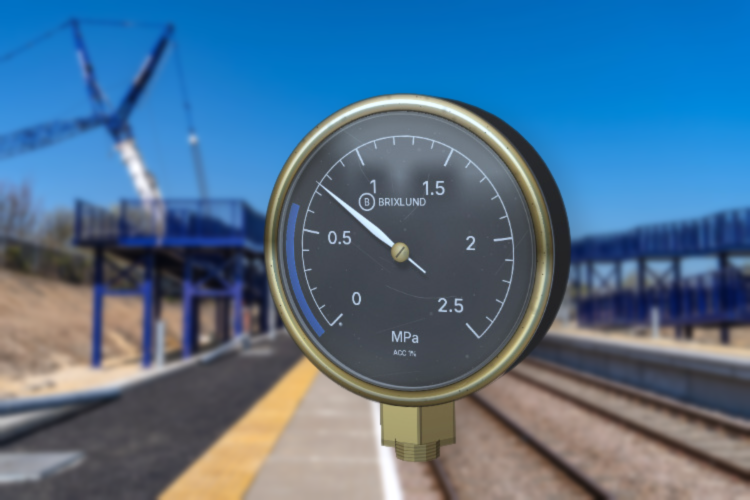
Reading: 0.75,MPa
